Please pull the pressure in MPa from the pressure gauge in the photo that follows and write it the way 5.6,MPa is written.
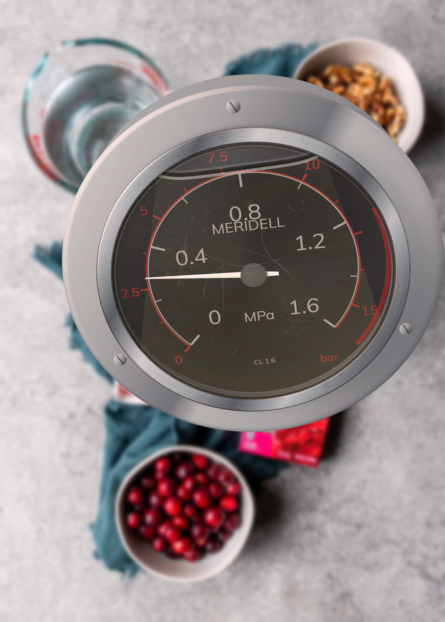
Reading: 0.3,MPa
